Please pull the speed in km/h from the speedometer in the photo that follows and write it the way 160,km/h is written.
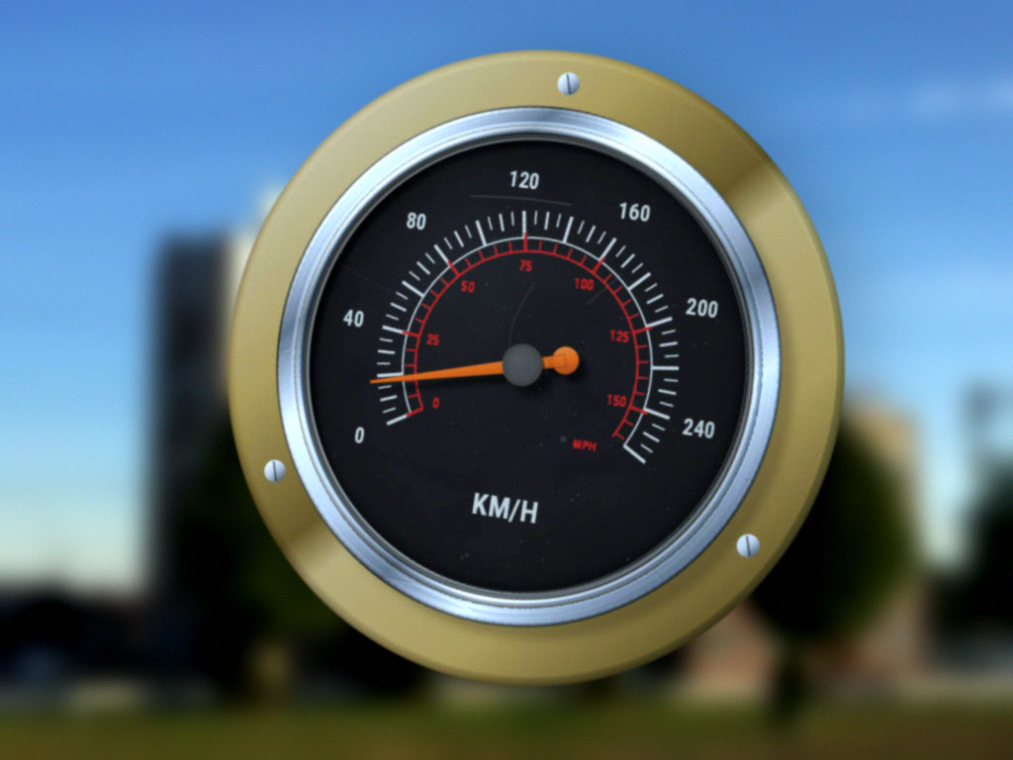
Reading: 17.5,km/h
